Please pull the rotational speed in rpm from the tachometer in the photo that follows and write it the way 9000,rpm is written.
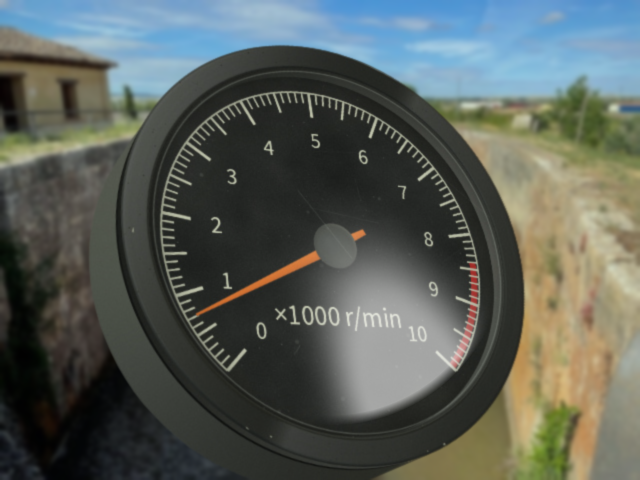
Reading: 700,rpm
